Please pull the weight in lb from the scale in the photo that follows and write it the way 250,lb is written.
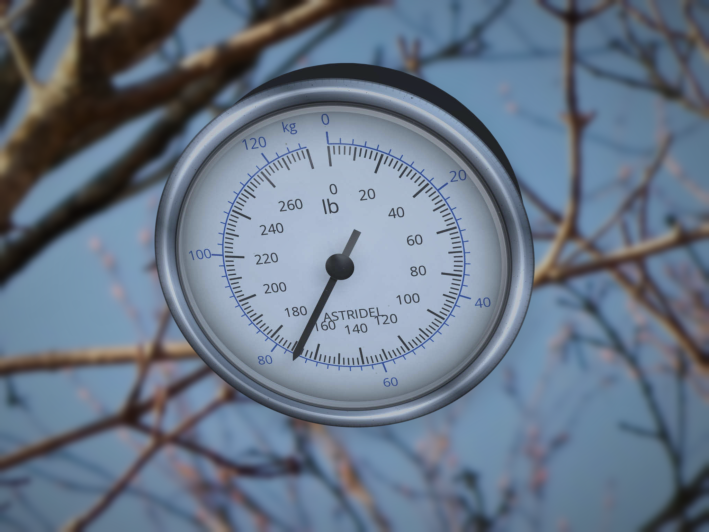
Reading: 168,lb
